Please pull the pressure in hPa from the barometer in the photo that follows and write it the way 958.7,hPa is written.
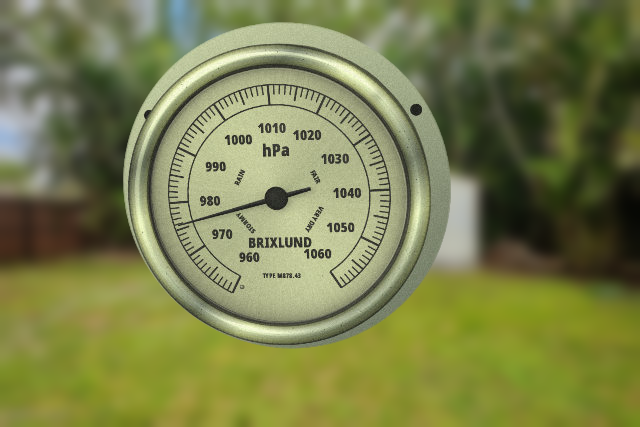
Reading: 976,hPa
